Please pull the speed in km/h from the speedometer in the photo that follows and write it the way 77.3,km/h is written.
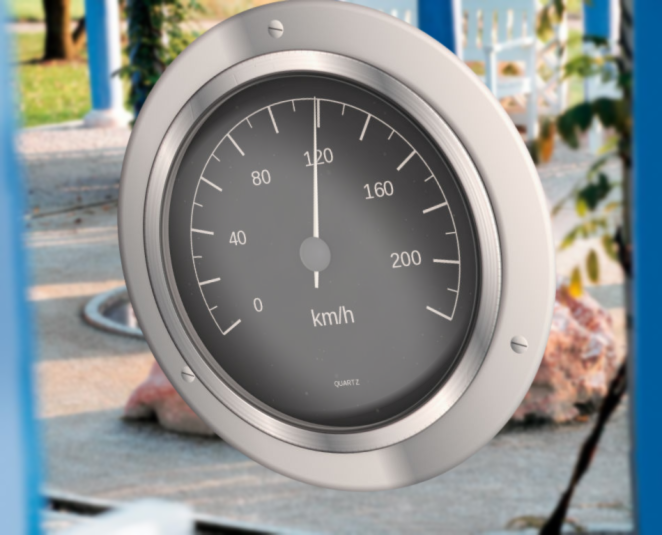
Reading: 120,km/h
